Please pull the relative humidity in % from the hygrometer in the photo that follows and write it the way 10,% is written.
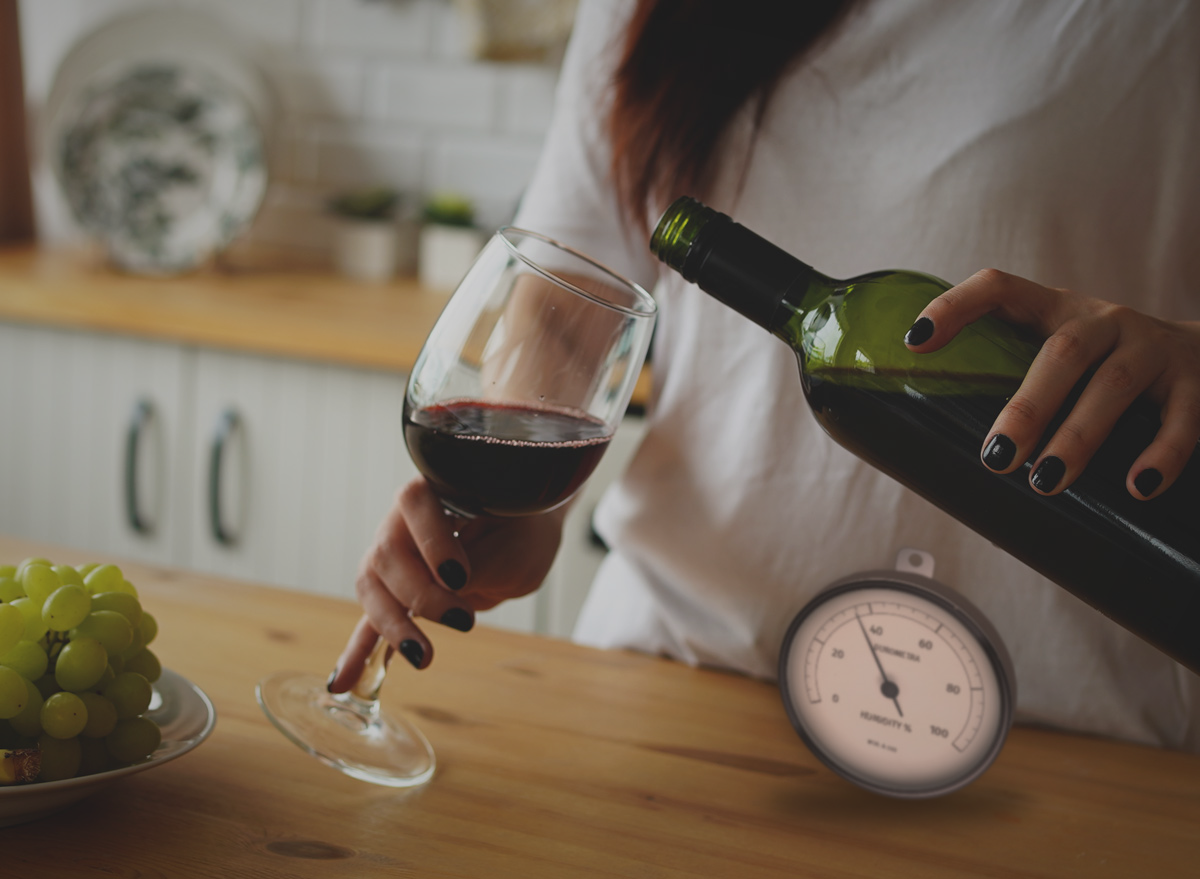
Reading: 36,%
